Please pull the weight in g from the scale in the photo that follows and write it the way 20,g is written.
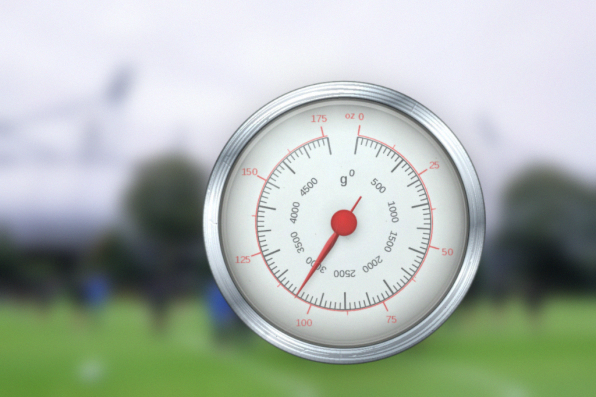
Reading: 3000,g
